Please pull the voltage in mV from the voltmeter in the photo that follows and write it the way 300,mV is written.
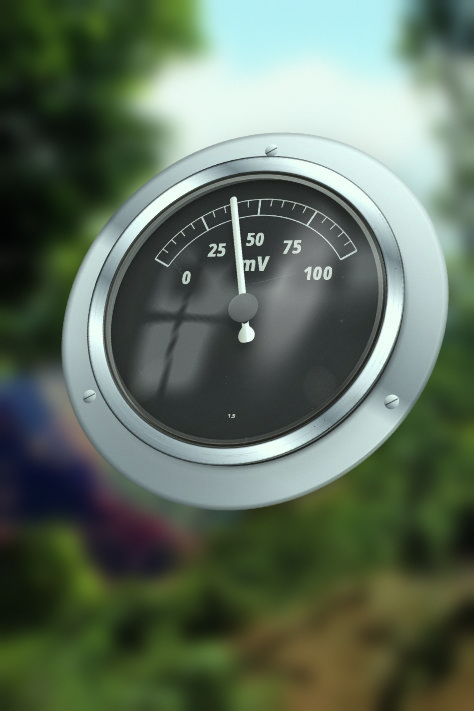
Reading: 40,mV
